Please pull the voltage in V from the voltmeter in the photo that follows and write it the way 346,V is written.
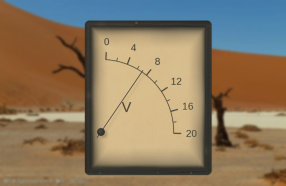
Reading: 7,V
